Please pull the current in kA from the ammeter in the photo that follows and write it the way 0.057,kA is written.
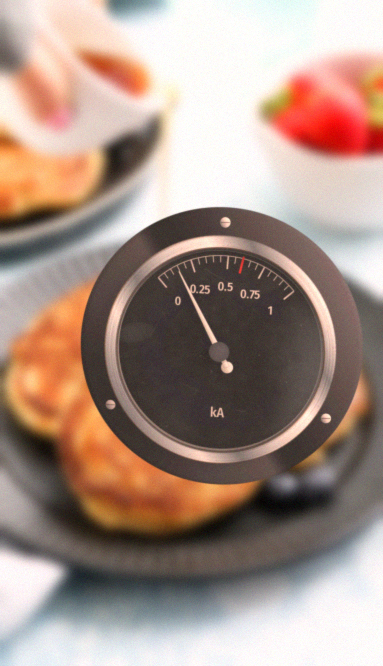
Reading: 0.15,kA
